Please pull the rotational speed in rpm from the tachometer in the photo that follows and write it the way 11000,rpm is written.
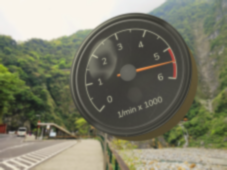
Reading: 5500,rpm
